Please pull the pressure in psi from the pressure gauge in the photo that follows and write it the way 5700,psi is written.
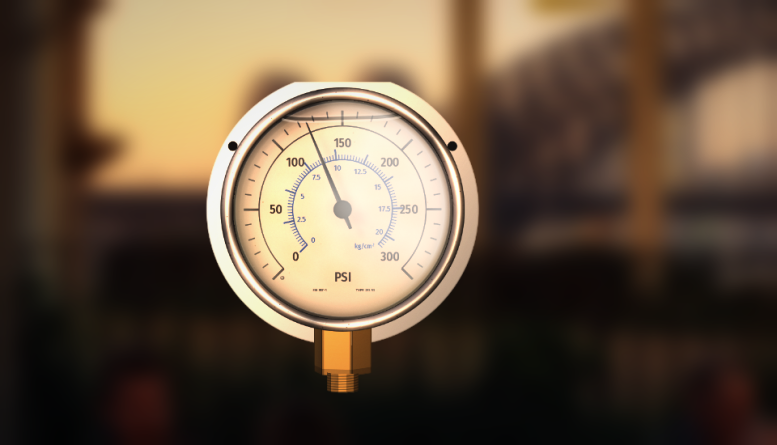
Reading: 125,psi
